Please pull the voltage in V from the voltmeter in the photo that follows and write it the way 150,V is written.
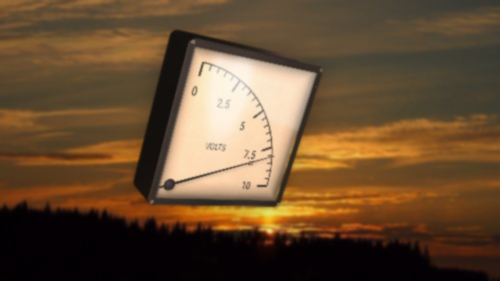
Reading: 8,V
